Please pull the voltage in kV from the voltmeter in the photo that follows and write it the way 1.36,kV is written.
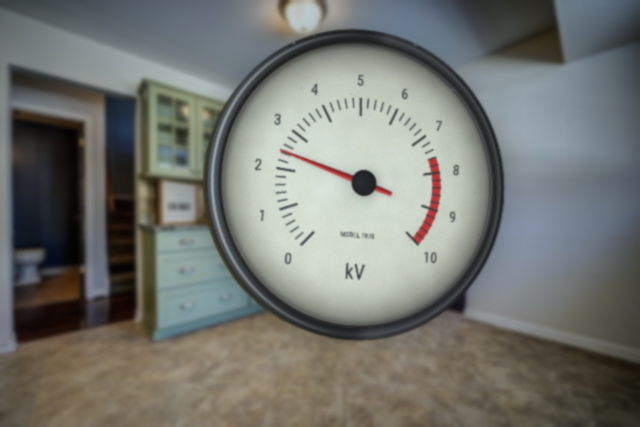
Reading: 2.4,kV
